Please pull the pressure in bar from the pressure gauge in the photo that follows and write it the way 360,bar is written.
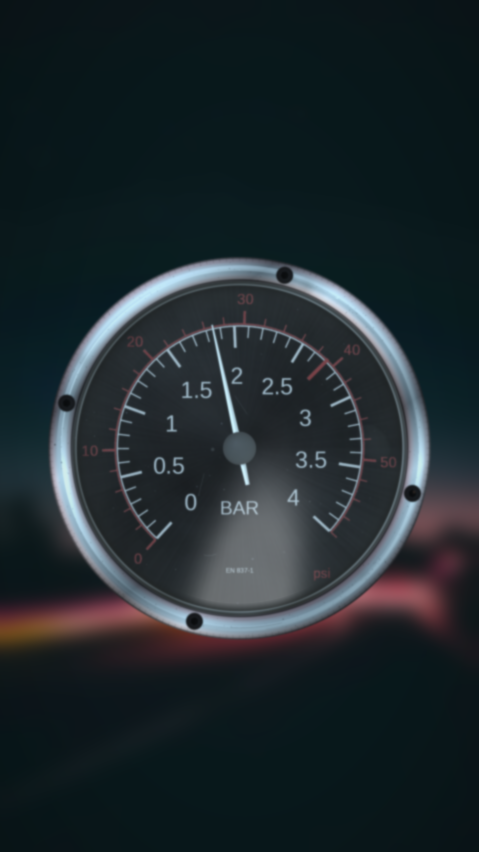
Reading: 1.85,bar
